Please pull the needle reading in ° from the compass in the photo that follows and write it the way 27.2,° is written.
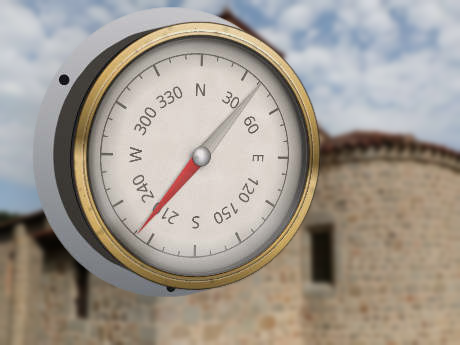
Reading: 220,°
